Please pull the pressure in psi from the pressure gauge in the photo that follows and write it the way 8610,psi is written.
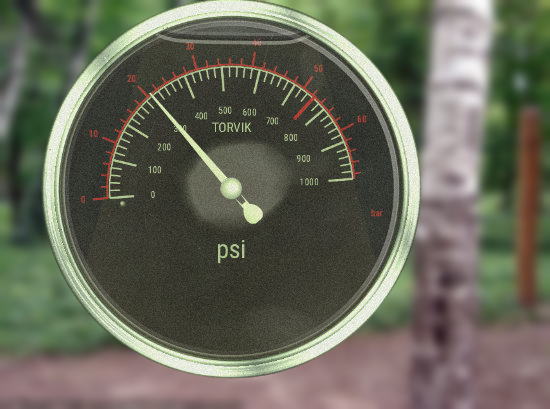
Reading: 300,psi
